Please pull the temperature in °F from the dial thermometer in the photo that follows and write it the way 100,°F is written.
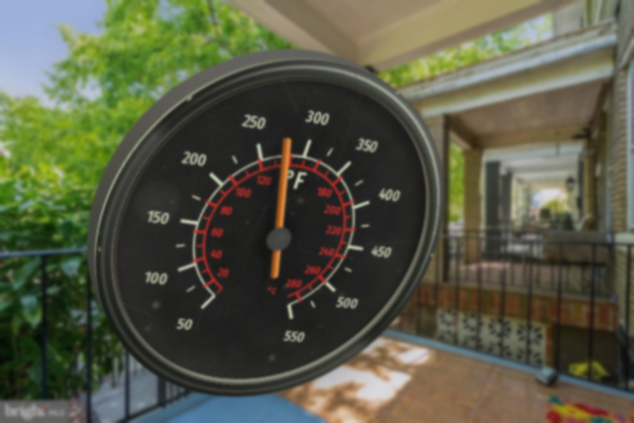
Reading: 275,°F
